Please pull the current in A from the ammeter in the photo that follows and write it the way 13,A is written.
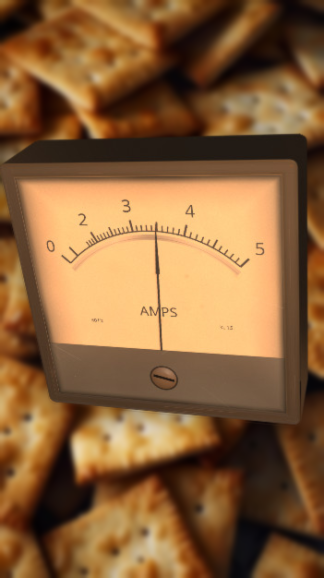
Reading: 3.5,A
